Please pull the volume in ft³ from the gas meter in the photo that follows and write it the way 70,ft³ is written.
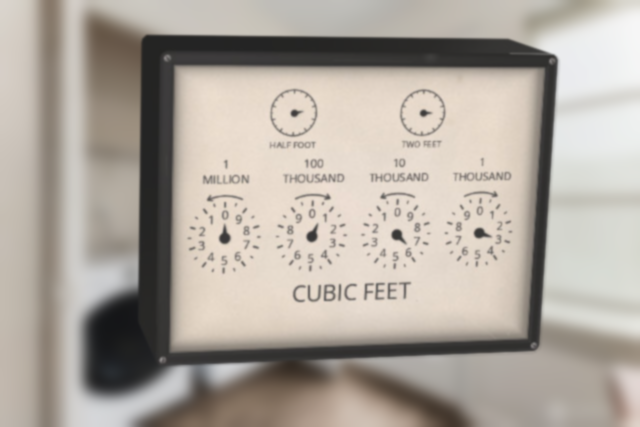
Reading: 6300,ft³
